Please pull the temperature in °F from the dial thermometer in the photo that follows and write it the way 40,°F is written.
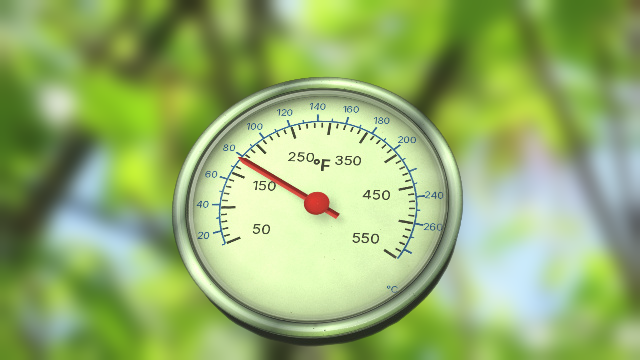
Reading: 170,°F
